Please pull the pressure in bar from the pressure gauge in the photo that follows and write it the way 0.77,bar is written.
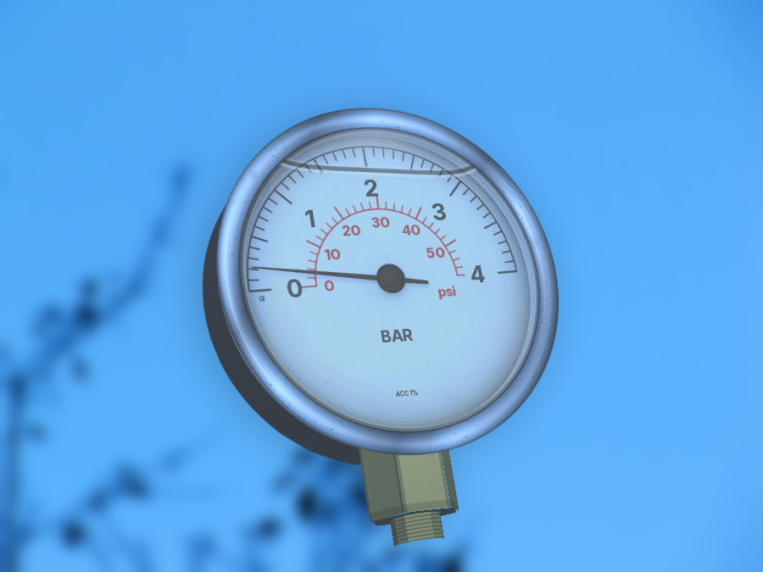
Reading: 0.2,bar
